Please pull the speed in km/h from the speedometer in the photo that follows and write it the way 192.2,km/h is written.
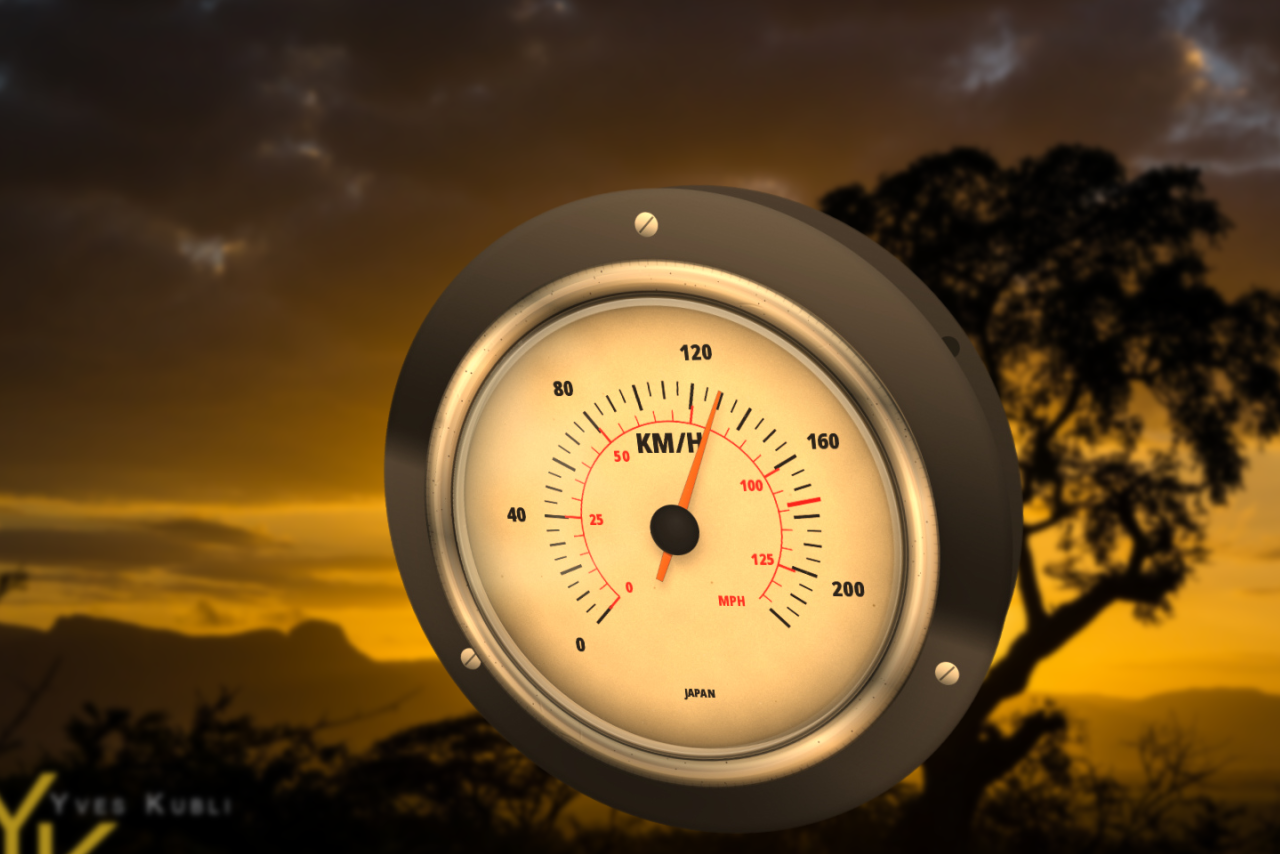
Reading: 130,km/h
